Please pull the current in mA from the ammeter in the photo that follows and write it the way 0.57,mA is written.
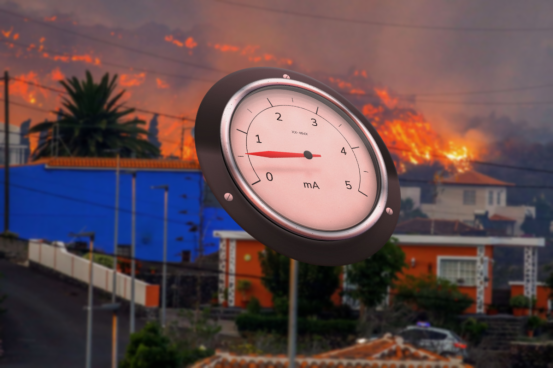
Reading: 0.5,mA
